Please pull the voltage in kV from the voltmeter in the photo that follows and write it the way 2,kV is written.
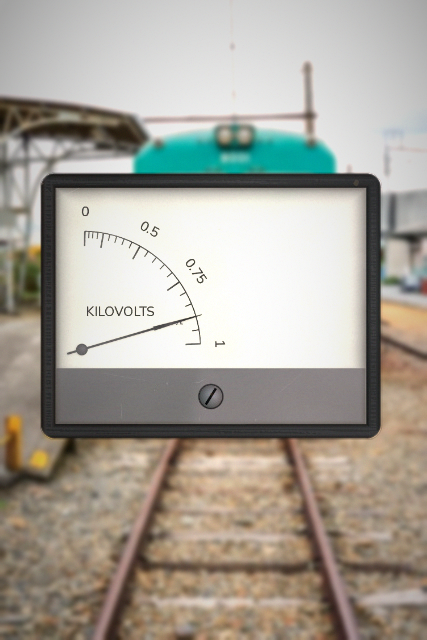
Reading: 0.9,kV
